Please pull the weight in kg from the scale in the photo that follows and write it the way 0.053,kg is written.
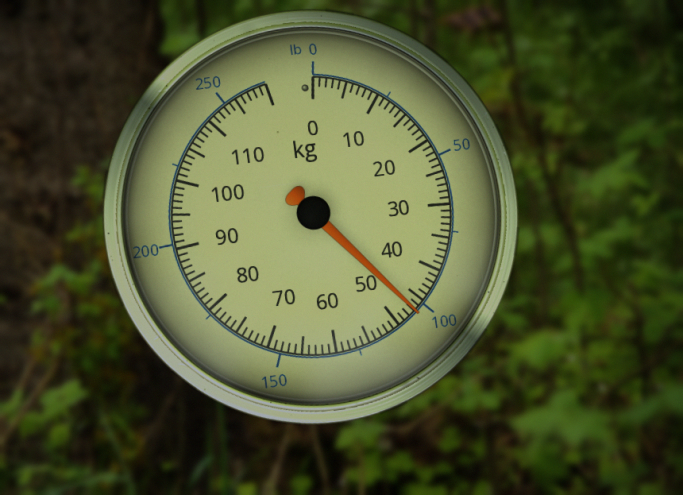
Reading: 47,kg
